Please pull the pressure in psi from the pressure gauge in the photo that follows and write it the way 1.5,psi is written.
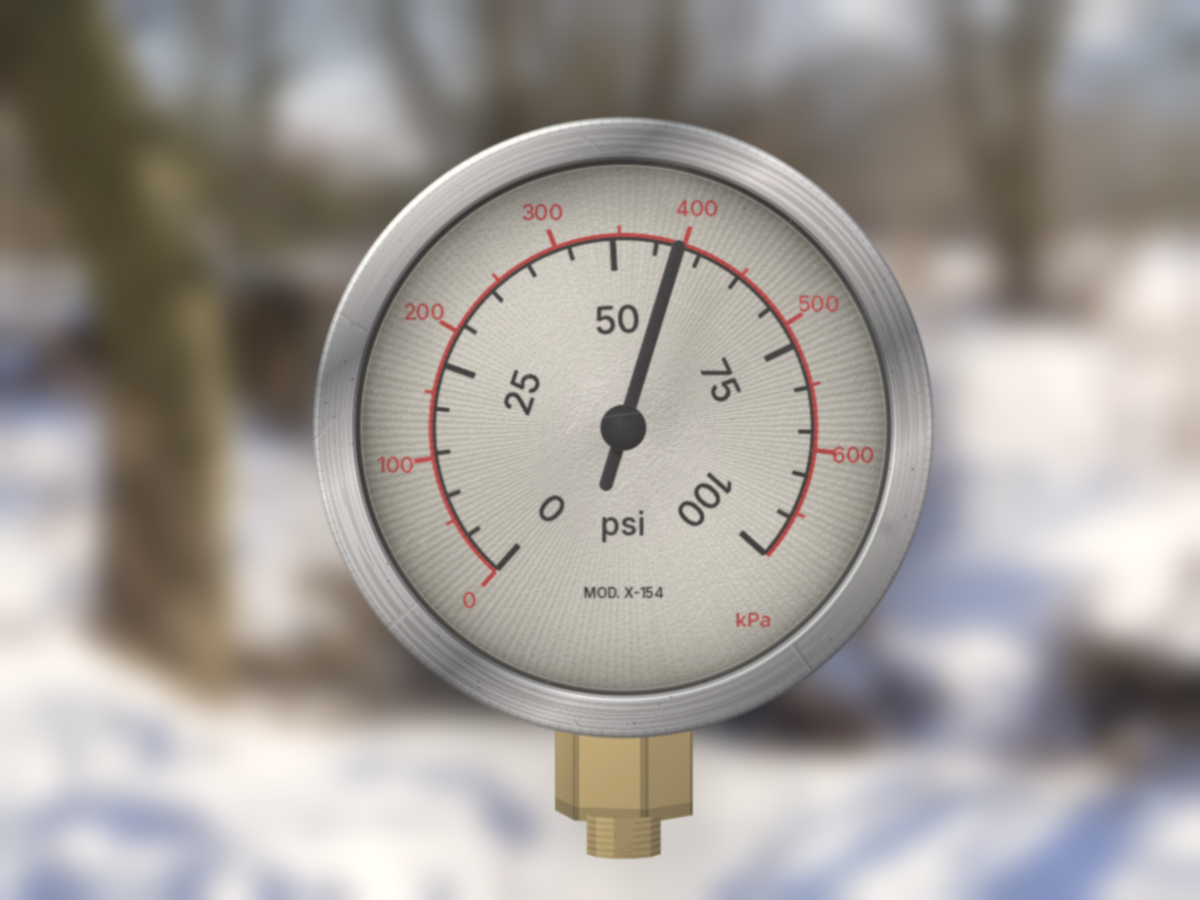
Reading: 57.5,psi
